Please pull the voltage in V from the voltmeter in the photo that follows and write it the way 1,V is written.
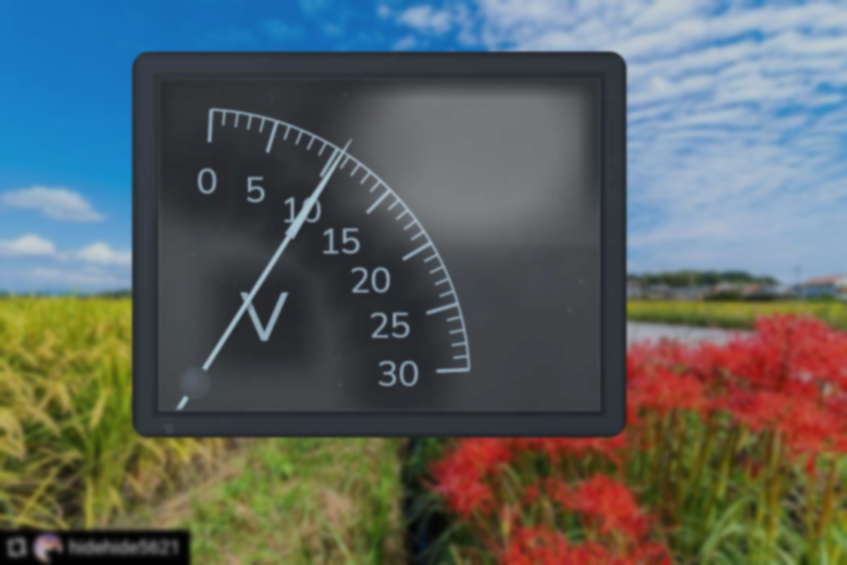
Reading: 10.5,V
